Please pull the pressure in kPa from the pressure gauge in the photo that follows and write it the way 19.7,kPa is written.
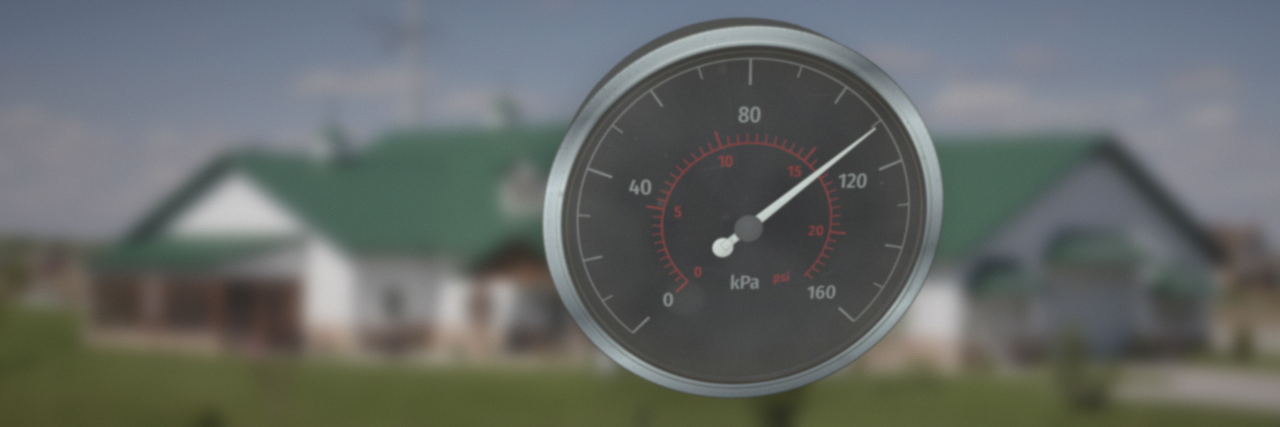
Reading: 110,kPa
